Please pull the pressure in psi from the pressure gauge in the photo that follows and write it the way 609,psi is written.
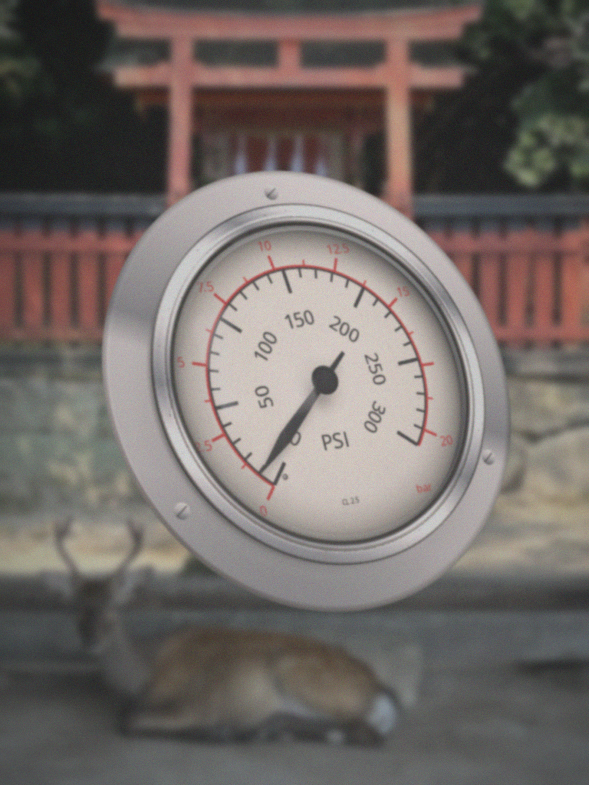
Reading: 10,psi
